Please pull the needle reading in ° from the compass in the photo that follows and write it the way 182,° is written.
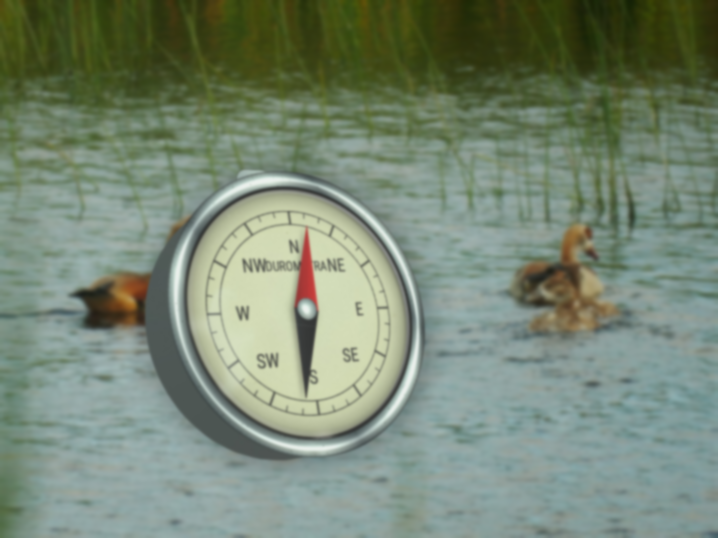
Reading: 10,°
